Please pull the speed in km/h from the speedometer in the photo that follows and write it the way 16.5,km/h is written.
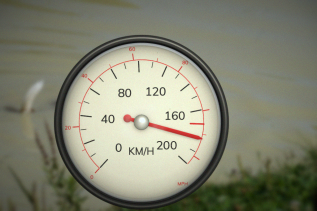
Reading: 180,km/h
